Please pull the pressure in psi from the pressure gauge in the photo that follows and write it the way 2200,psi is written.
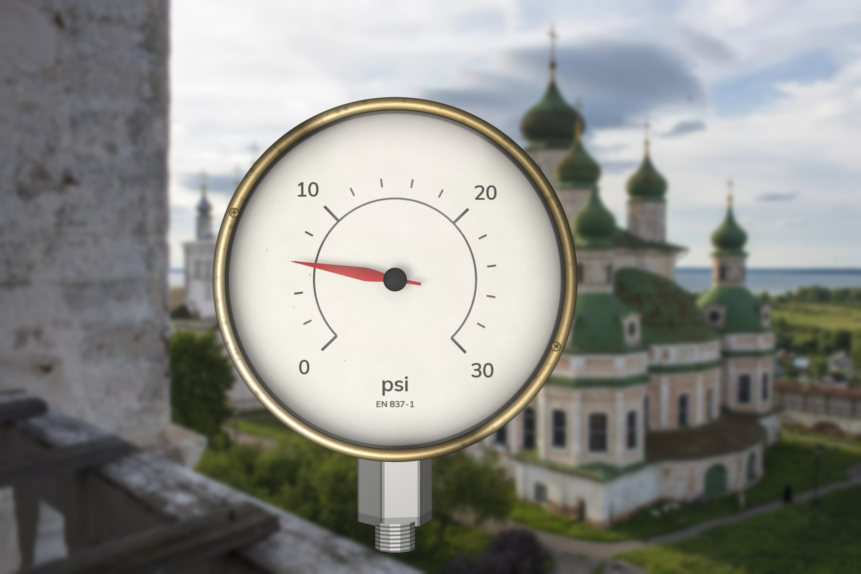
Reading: 6,psi
